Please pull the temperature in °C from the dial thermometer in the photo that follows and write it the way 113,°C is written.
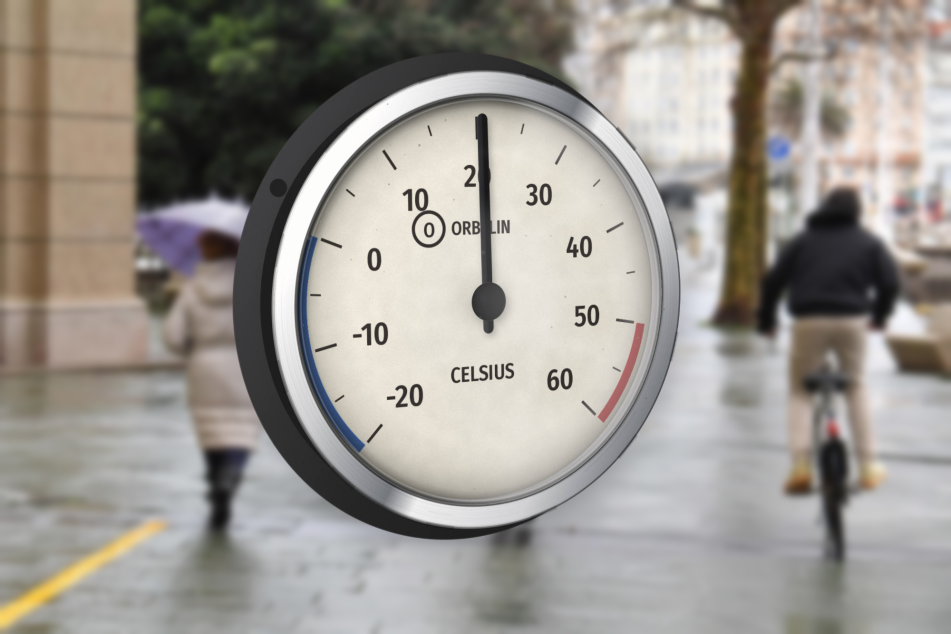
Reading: 20,°C
